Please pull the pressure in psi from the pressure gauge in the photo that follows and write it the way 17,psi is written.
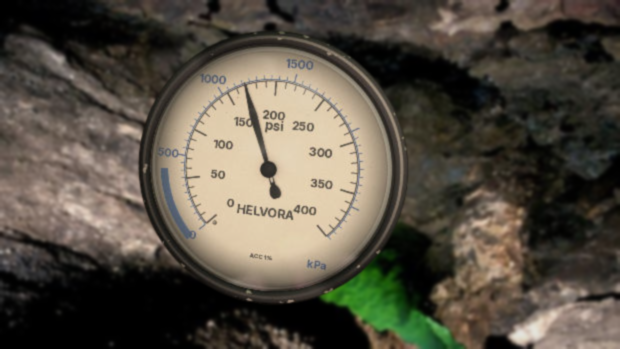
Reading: 170,psi
